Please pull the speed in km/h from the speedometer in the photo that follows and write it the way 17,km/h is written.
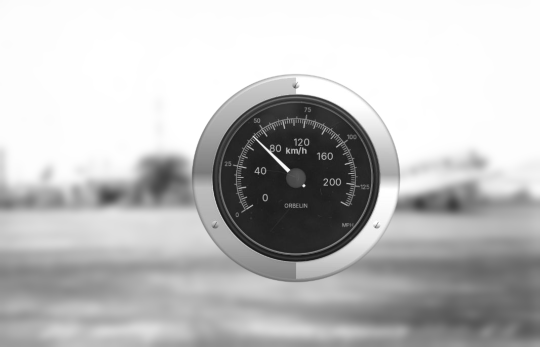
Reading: 70,km/h
